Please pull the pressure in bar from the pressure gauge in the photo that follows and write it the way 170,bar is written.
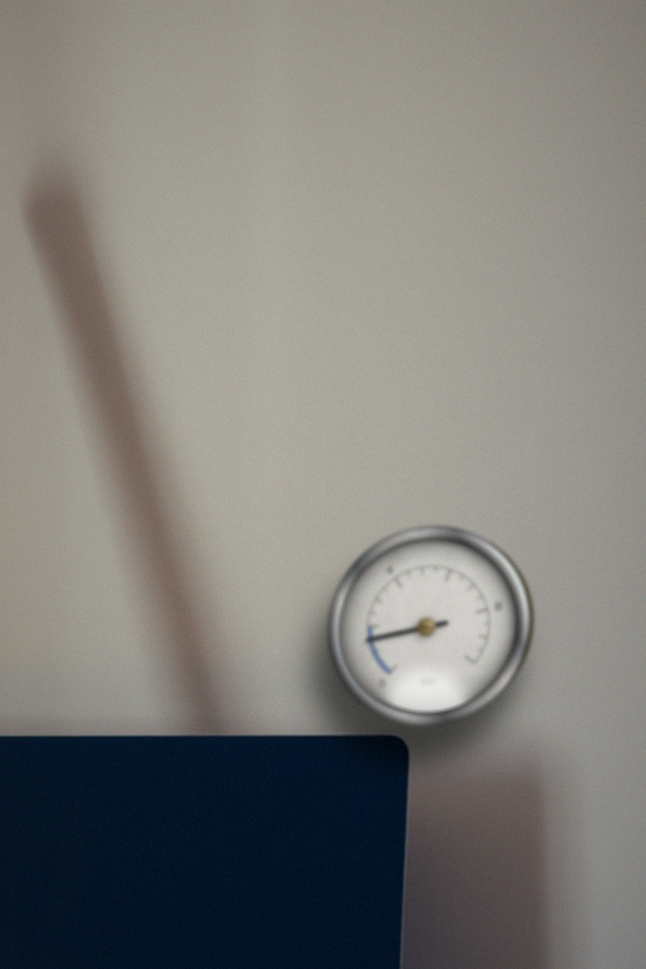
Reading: 1.5,bar
